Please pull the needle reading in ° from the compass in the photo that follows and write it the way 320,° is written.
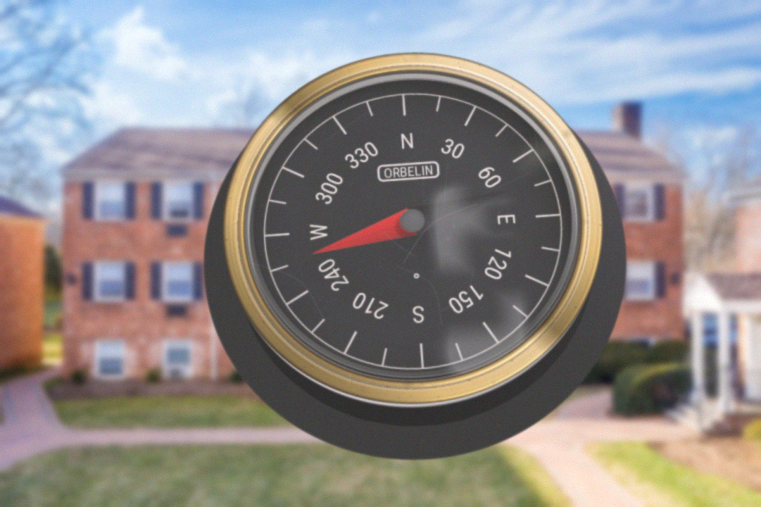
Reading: 255,°
